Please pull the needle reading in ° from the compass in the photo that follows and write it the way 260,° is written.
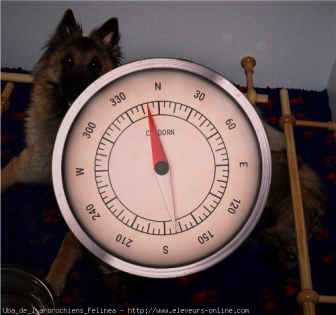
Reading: 350,°
